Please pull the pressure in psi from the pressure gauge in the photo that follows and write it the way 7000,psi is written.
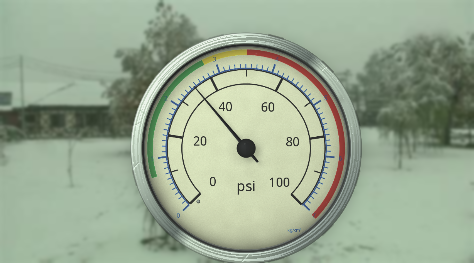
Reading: 35,psi
